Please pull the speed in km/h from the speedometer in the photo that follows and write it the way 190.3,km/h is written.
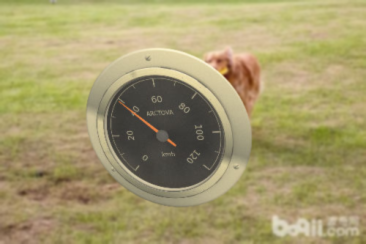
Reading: 40,km/h
